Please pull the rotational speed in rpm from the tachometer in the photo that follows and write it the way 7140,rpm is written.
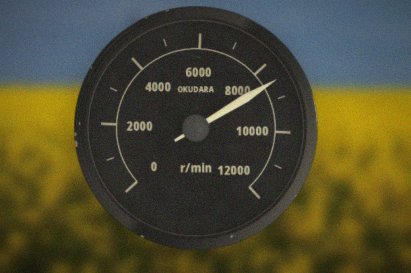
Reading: 8500,rpm
